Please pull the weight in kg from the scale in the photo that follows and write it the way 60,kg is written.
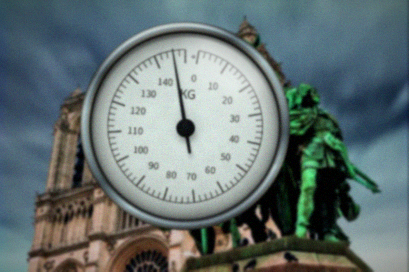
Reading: 146,kg
